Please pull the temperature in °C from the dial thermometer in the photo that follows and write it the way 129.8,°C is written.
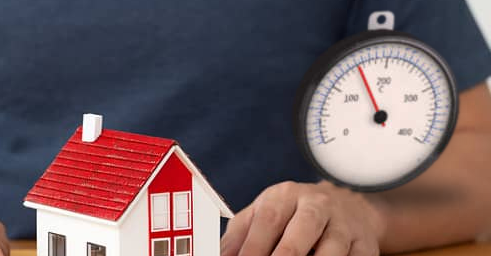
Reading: 150,°C
